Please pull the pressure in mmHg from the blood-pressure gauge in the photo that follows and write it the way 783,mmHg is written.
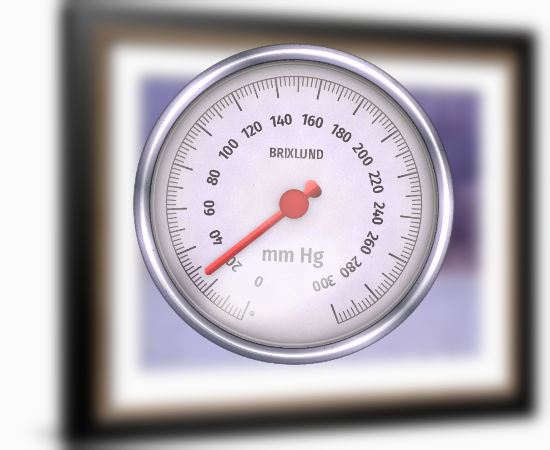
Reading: 26,mmHg
